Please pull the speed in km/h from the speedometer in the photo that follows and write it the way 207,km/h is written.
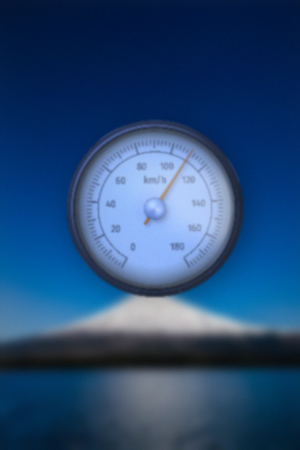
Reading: 110,km/h
